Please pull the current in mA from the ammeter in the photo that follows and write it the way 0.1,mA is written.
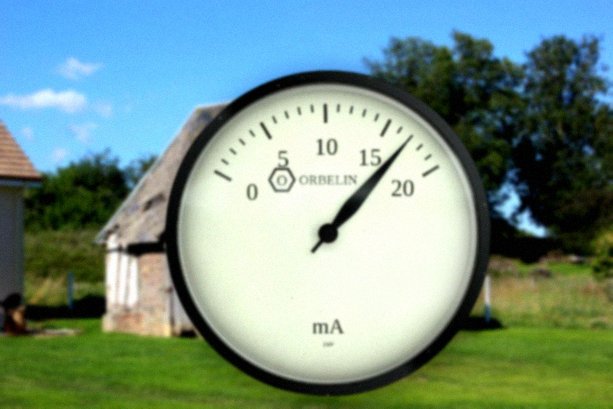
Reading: 17,mA
